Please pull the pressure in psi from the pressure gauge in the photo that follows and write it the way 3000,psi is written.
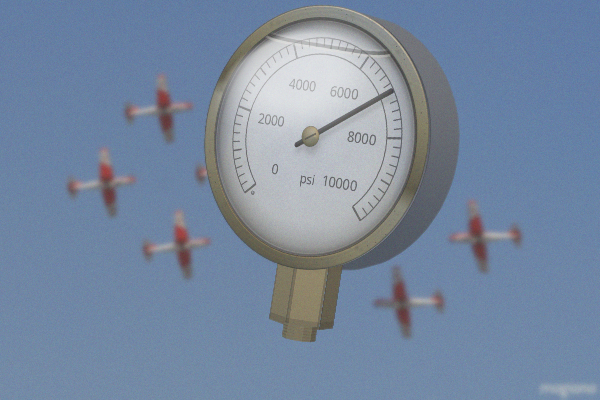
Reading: 7000,psi
